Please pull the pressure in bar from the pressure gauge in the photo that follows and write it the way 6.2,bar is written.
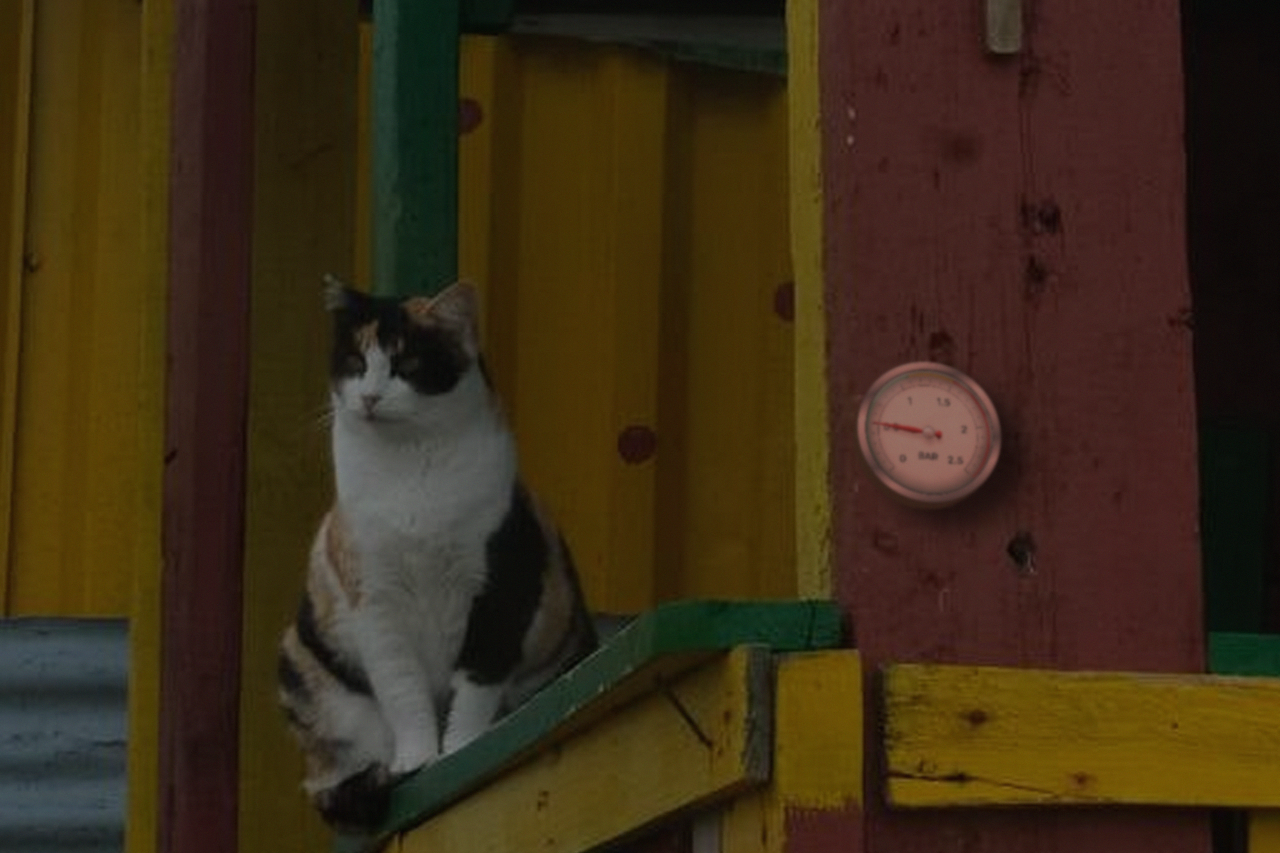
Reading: 0.5,bar
